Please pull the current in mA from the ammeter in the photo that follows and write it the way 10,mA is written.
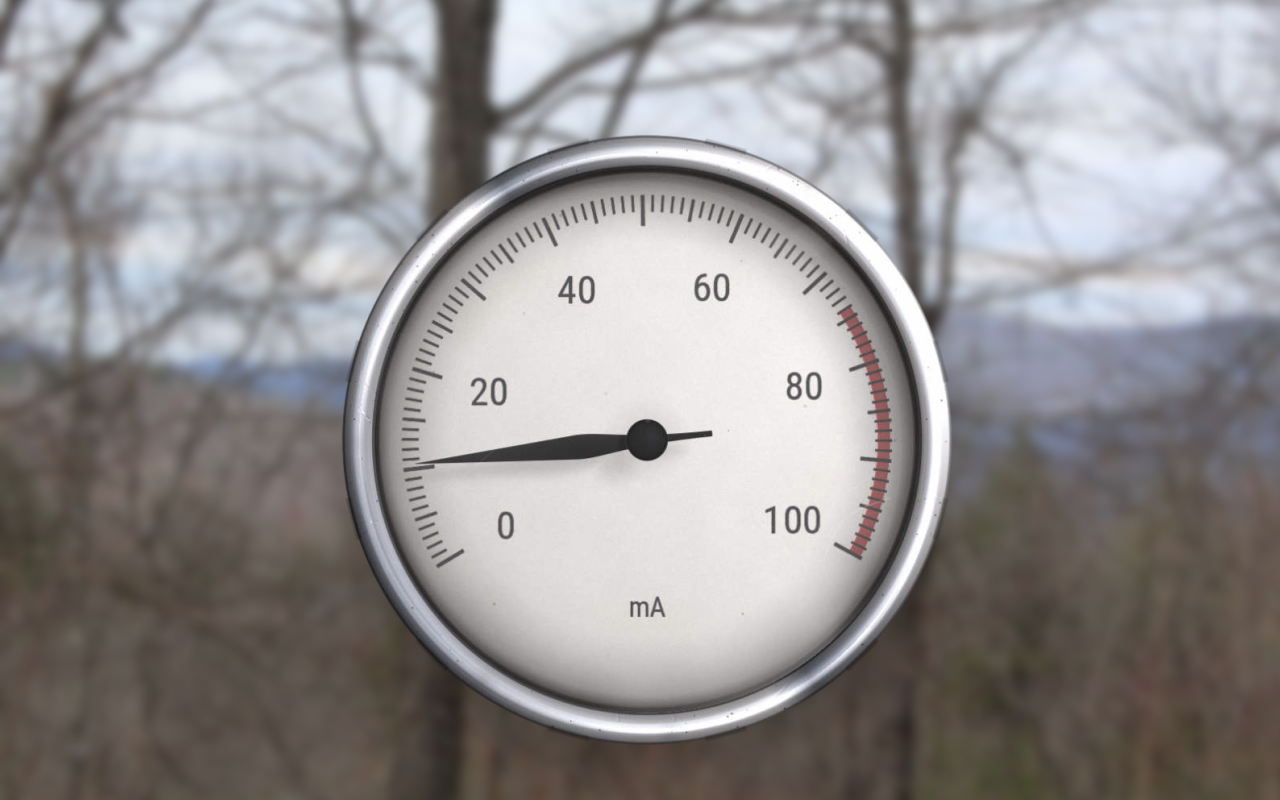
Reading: 10.5,mA
